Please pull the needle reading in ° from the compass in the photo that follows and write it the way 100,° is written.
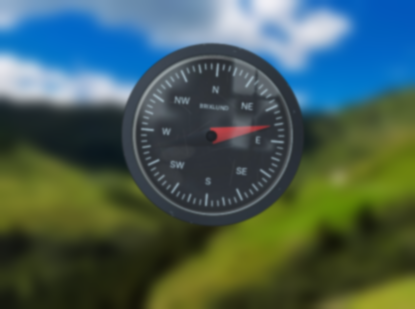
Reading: 75,°
